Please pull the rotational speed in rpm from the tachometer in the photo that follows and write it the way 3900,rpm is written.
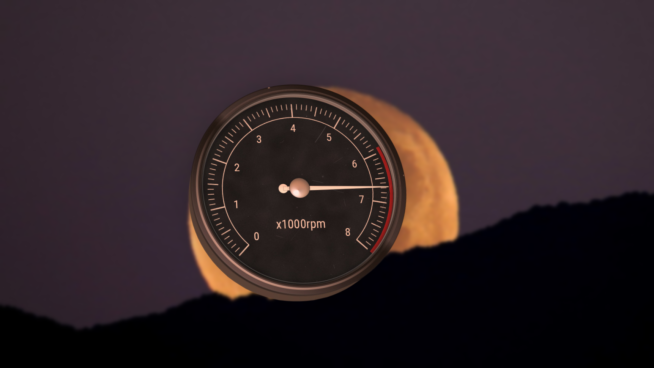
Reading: 6700,rpm
